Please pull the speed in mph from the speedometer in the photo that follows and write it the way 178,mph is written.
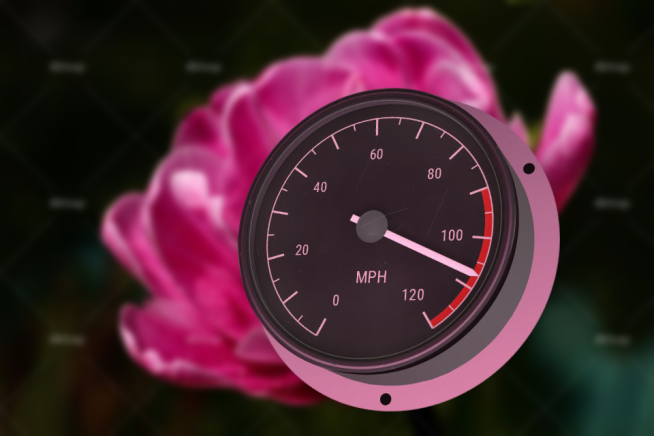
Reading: 107.5,mph
